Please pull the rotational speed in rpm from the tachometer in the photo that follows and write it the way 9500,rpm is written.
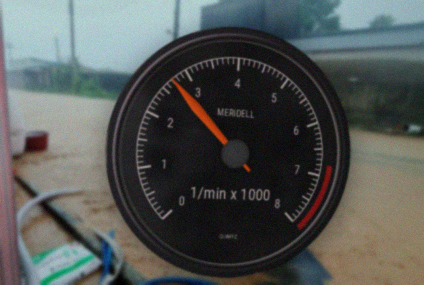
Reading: 2700,rpm
